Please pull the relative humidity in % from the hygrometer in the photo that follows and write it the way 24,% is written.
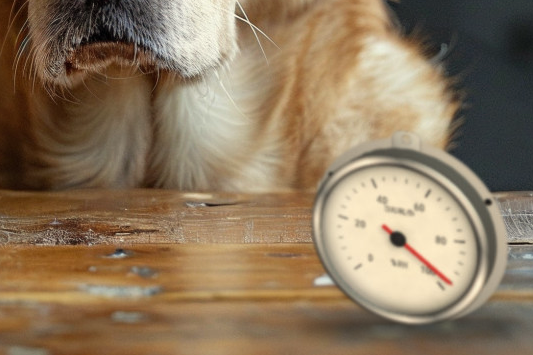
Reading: 96,%
